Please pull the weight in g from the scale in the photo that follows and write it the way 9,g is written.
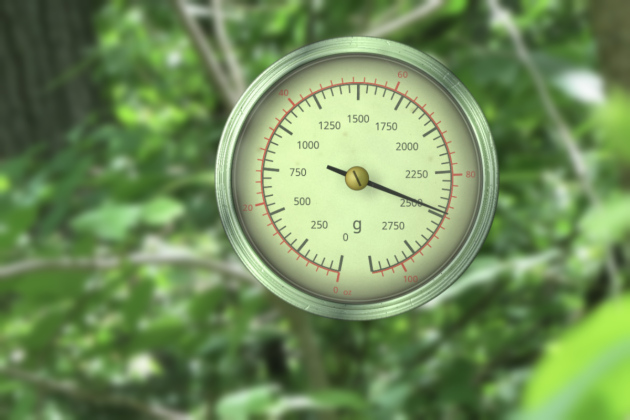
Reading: 2475,g
